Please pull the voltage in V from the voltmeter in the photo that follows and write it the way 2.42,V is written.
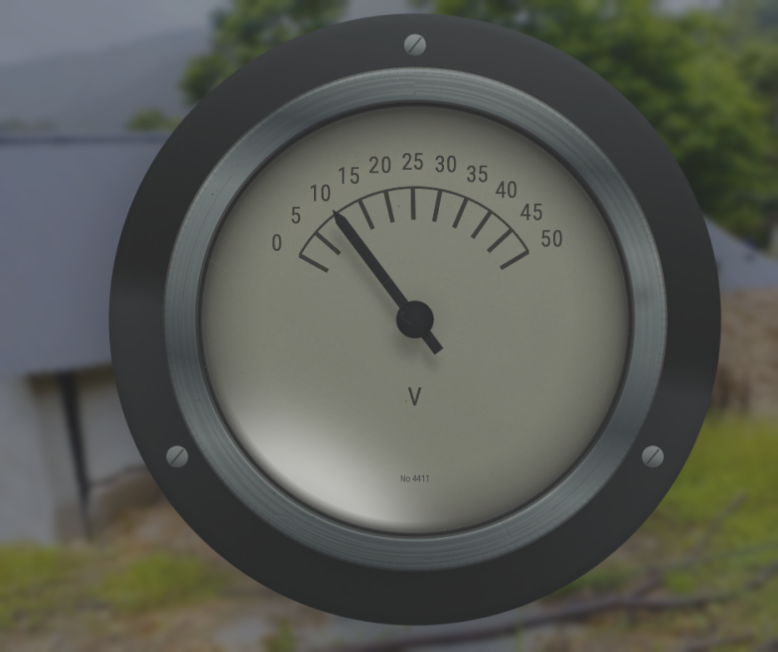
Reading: 10,V
